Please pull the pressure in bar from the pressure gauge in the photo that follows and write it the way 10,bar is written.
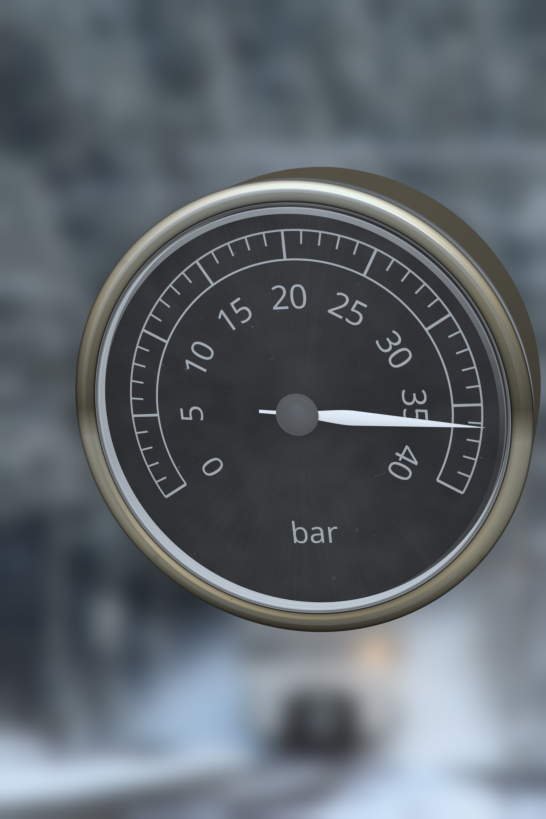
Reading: 36,bar
